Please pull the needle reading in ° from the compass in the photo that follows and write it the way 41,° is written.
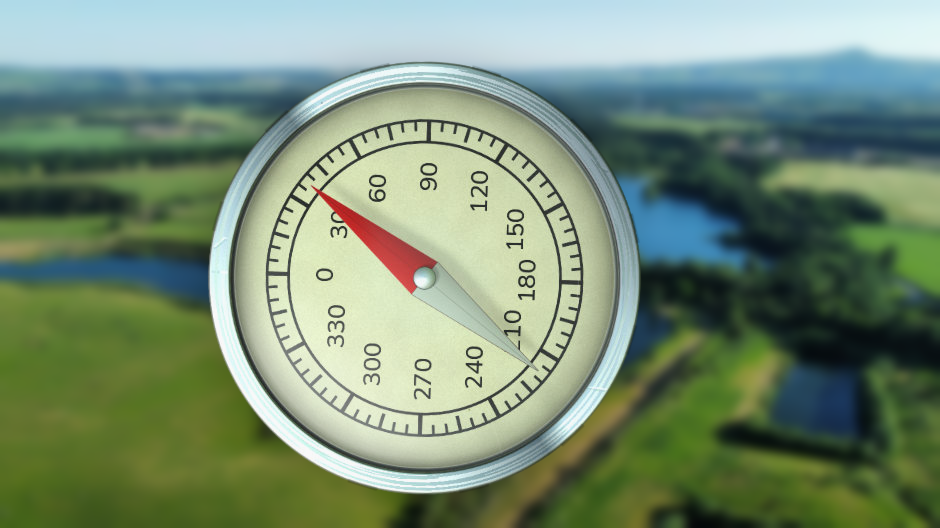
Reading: 37.5,°
